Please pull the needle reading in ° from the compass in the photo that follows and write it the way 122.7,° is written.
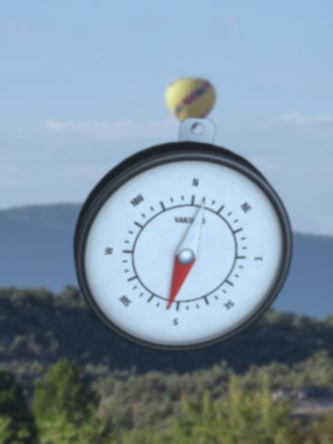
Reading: 190,°
